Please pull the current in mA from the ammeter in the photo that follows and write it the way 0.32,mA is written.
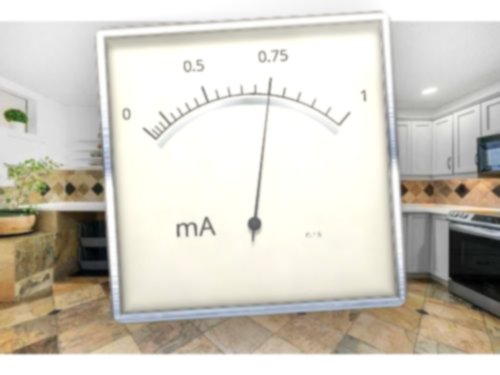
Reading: 0.75,mA
